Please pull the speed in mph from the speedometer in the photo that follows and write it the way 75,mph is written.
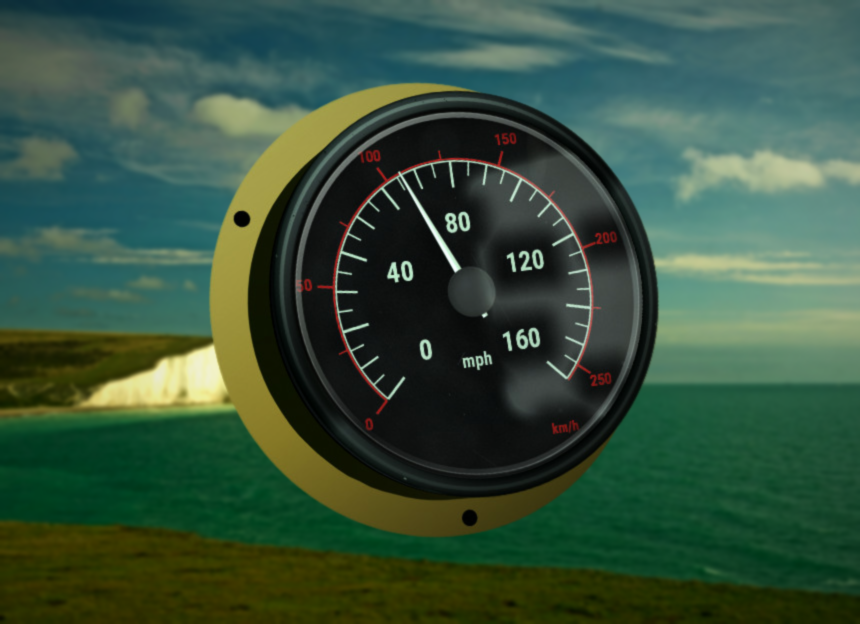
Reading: 65,mph
